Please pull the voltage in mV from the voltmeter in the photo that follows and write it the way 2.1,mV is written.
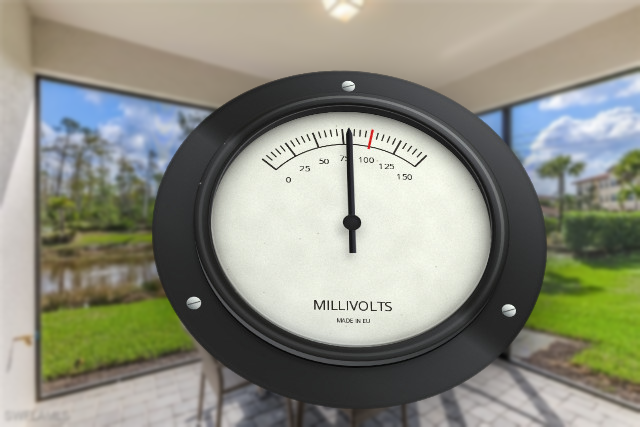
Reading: 80,mV
